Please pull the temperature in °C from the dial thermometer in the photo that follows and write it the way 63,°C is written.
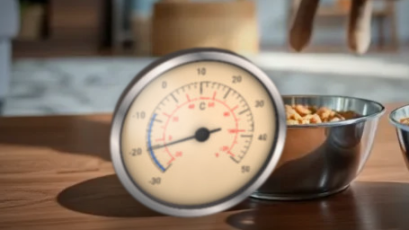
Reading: -20,°C
